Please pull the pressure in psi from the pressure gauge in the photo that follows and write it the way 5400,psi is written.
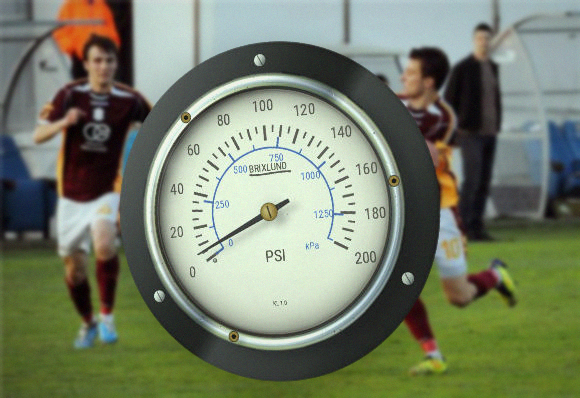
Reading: 5,psi
